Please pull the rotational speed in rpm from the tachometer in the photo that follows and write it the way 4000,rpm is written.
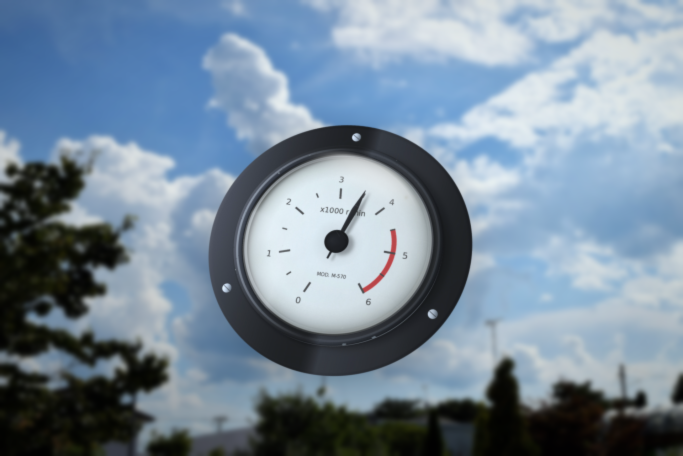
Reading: 3500,rpm
